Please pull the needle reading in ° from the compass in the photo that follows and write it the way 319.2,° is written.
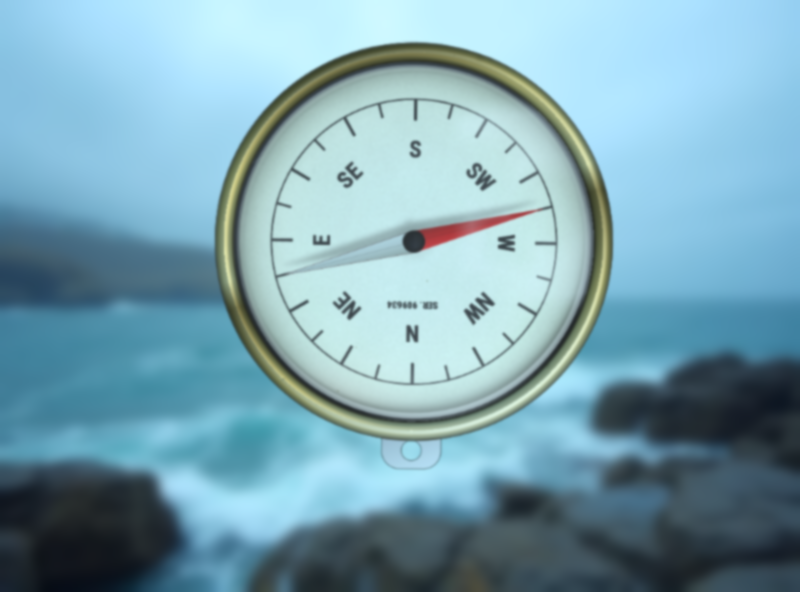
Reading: 255,°
